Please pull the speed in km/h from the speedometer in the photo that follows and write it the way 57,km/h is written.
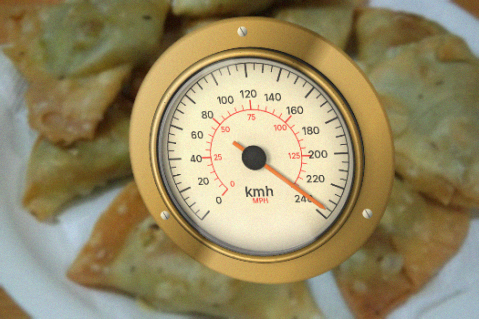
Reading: 235,km/h
